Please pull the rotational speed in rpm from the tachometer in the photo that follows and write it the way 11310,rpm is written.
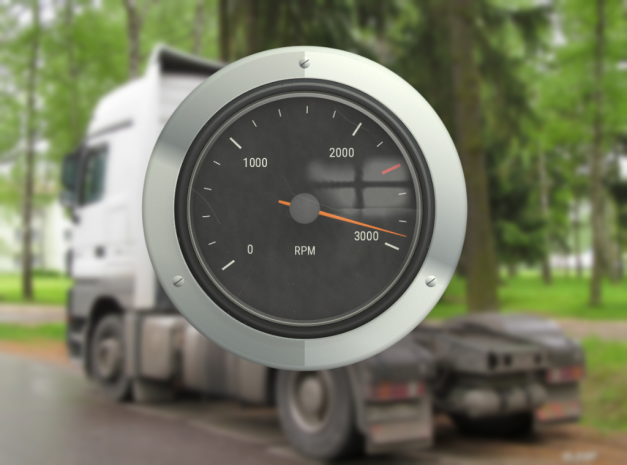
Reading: 2900,rpm
